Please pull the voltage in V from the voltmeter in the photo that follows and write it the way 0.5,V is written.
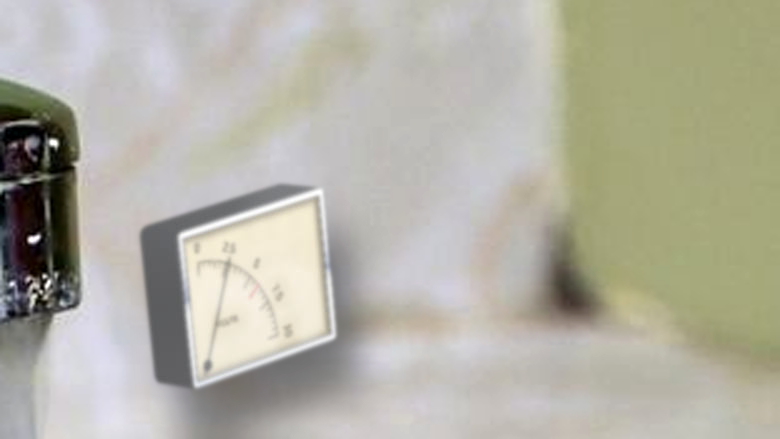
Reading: 2.5,V
